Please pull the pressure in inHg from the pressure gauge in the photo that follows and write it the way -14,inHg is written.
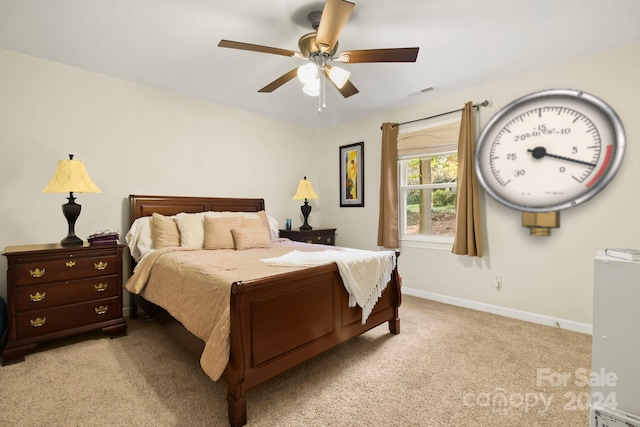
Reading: -2.5,inHg
